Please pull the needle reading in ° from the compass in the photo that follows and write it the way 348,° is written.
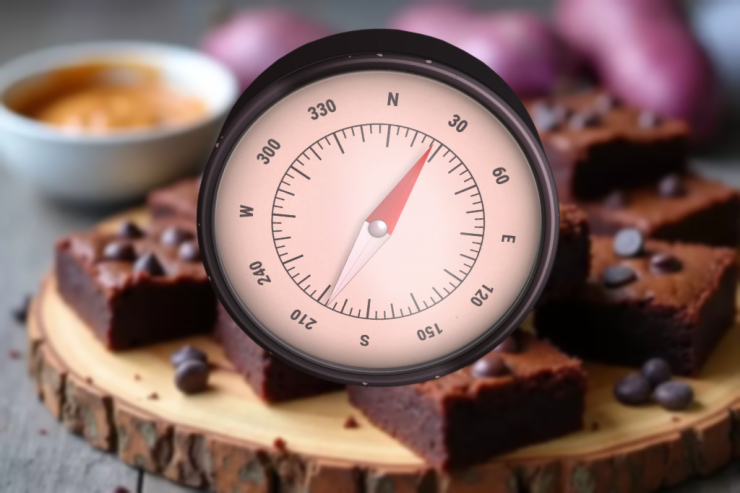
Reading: 25,°
